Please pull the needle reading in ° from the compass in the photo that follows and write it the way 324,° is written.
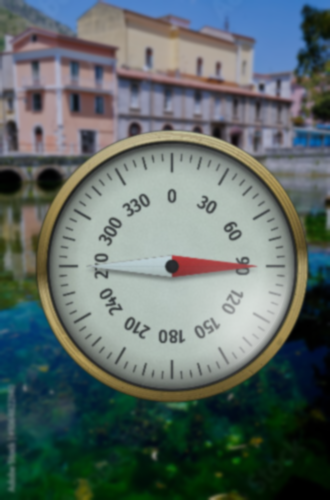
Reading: 90,°
